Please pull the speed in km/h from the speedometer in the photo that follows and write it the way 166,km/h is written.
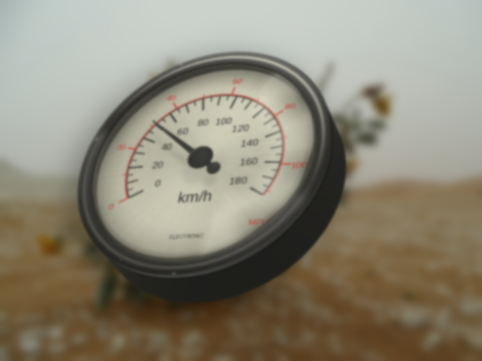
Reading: 50,km/h
